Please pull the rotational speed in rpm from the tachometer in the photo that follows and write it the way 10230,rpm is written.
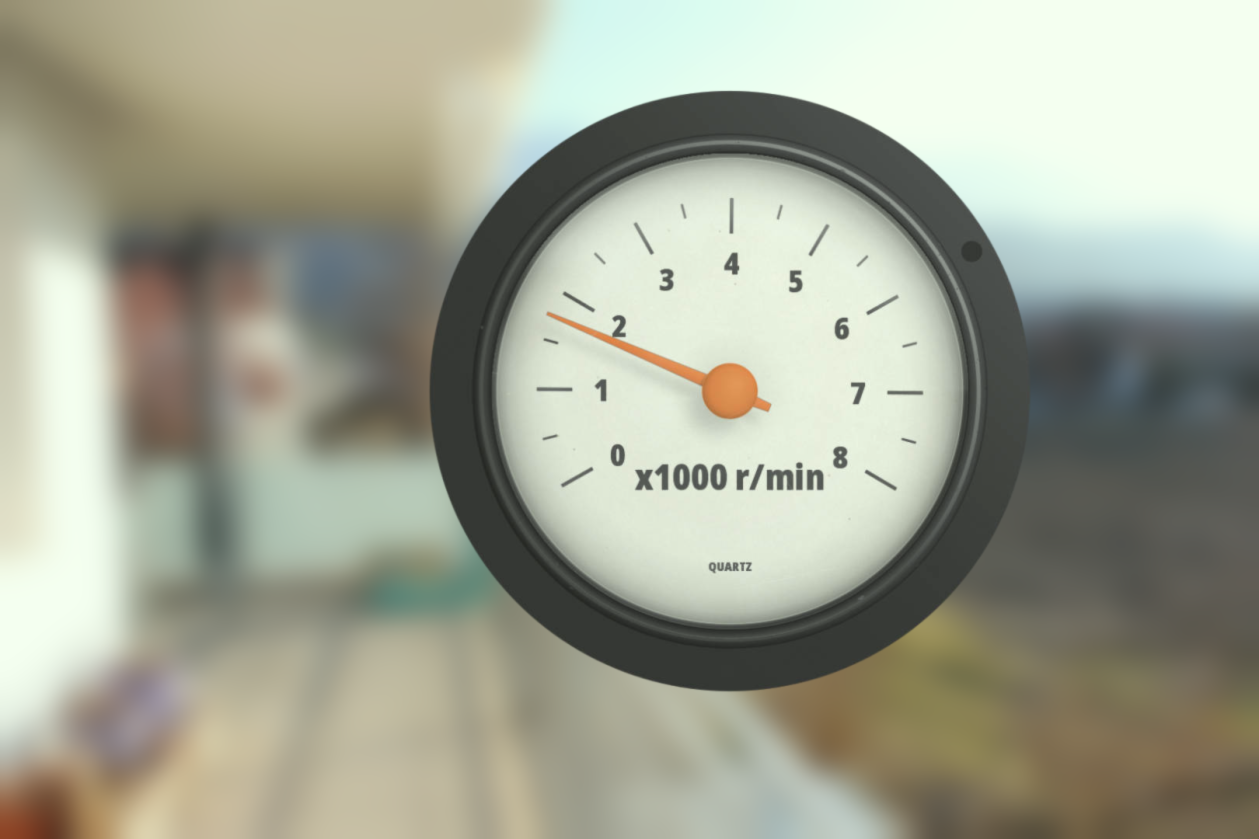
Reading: 1750,rpm
